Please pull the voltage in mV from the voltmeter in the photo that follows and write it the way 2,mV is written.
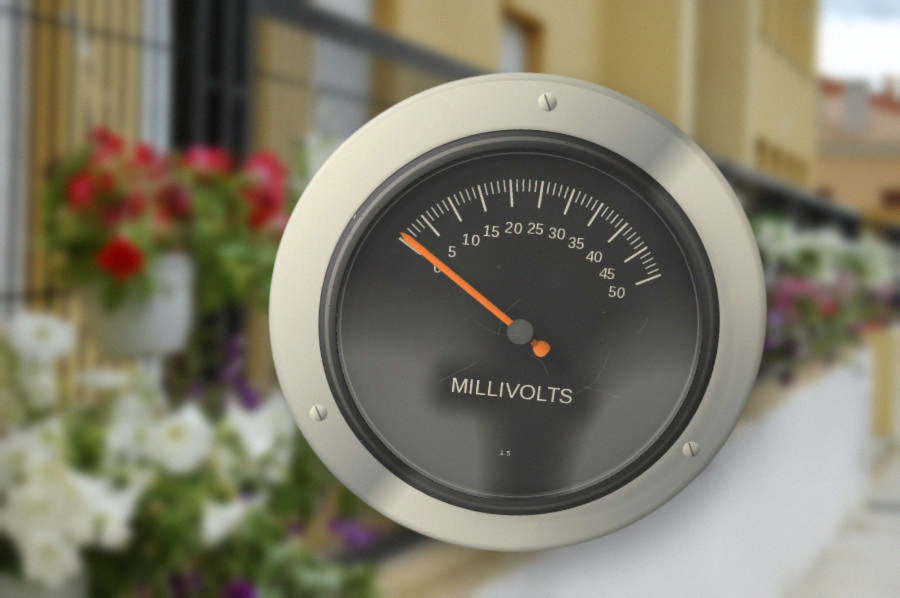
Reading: 1,mV
